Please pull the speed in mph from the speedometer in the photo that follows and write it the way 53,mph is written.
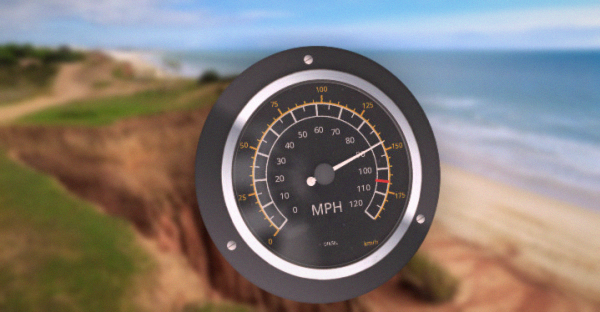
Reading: 90,mph
